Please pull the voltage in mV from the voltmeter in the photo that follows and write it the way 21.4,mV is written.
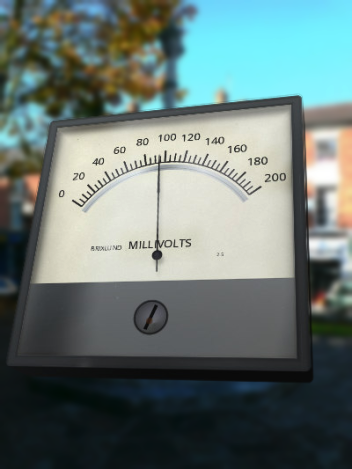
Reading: 95,mV
